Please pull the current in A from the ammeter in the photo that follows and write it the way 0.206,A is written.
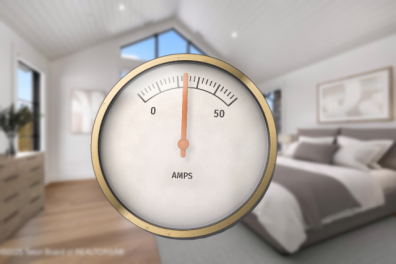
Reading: 24,A
